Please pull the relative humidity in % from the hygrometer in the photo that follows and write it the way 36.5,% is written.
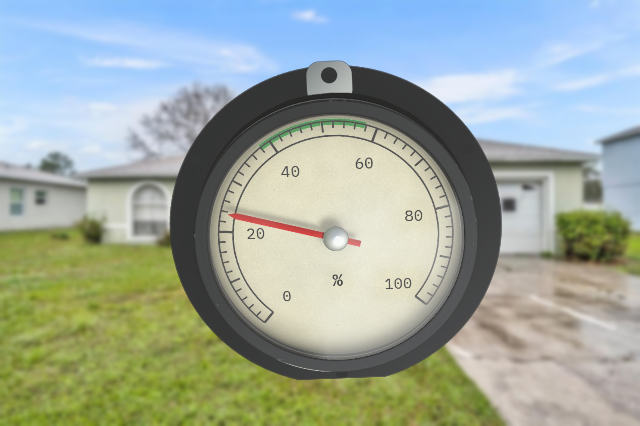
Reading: 24,%
